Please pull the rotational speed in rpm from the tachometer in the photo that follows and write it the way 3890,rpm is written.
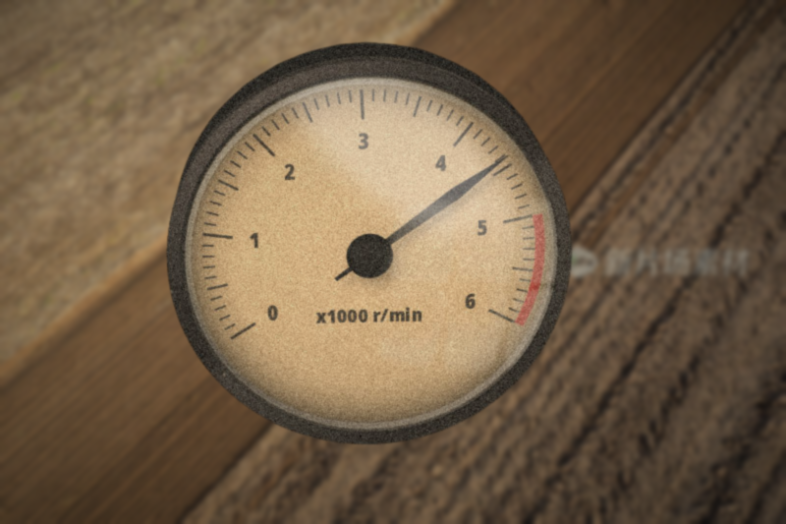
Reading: 4400,rpm
